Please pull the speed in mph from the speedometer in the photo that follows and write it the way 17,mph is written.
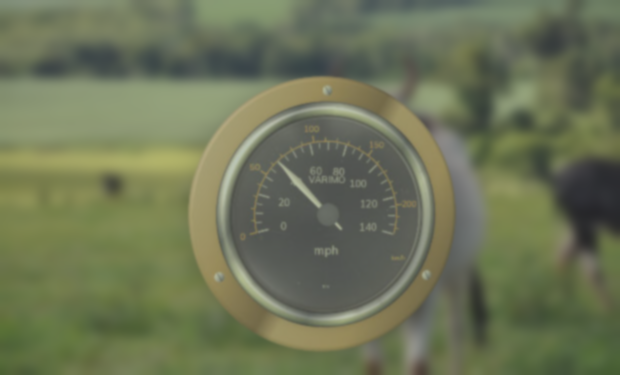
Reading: 40,mph
